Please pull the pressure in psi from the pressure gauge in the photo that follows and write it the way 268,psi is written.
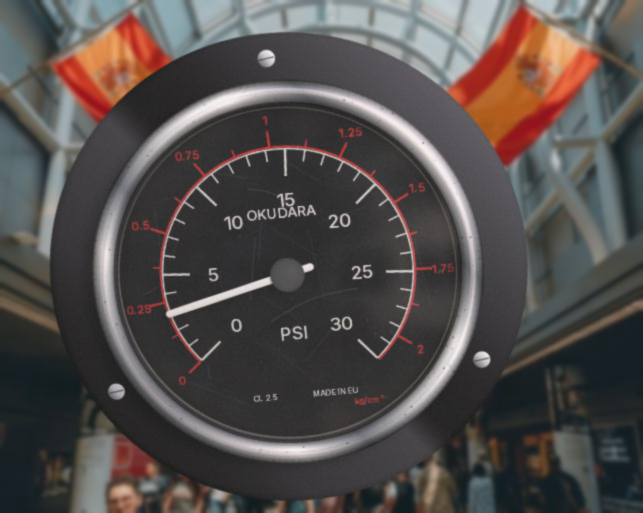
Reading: 3,psi
